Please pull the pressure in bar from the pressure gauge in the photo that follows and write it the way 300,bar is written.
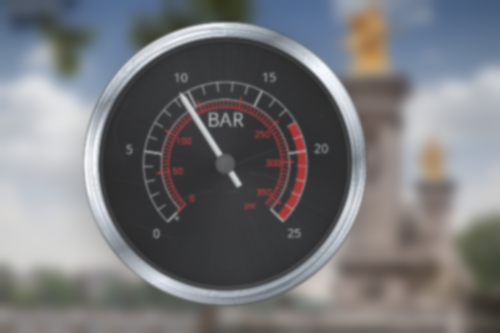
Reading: 9.5,bar
